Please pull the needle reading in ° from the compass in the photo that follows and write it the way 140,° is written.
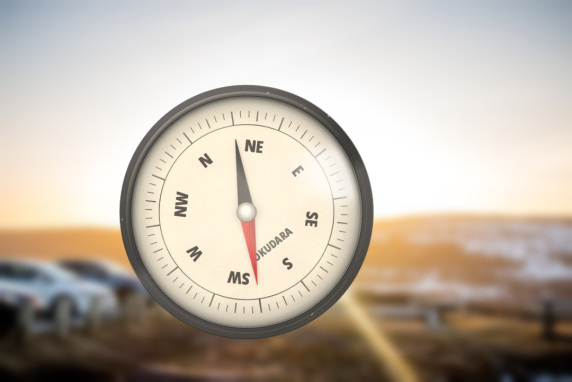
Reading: 210,°
